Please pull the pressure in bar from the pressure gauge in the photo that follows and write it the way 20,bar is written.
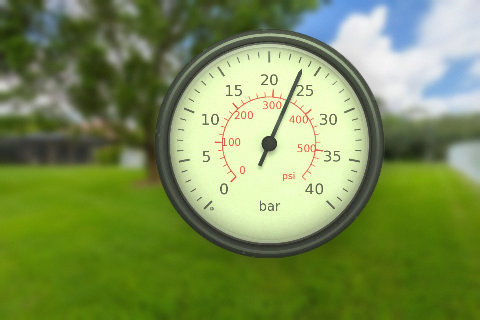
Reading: 23.5,bar
